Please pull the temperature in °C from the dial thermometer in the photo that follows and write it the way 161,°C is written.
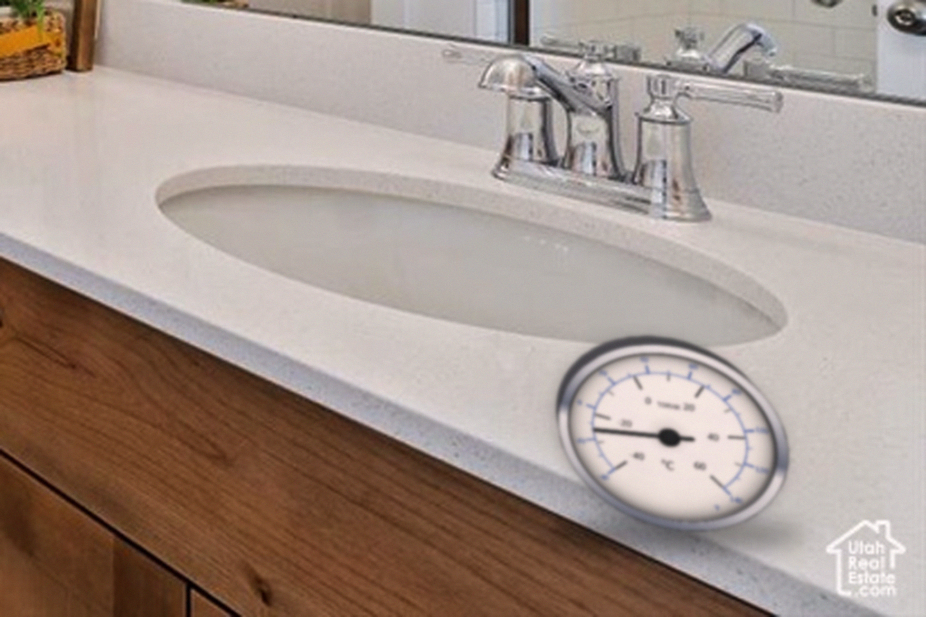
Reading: -25,°C
